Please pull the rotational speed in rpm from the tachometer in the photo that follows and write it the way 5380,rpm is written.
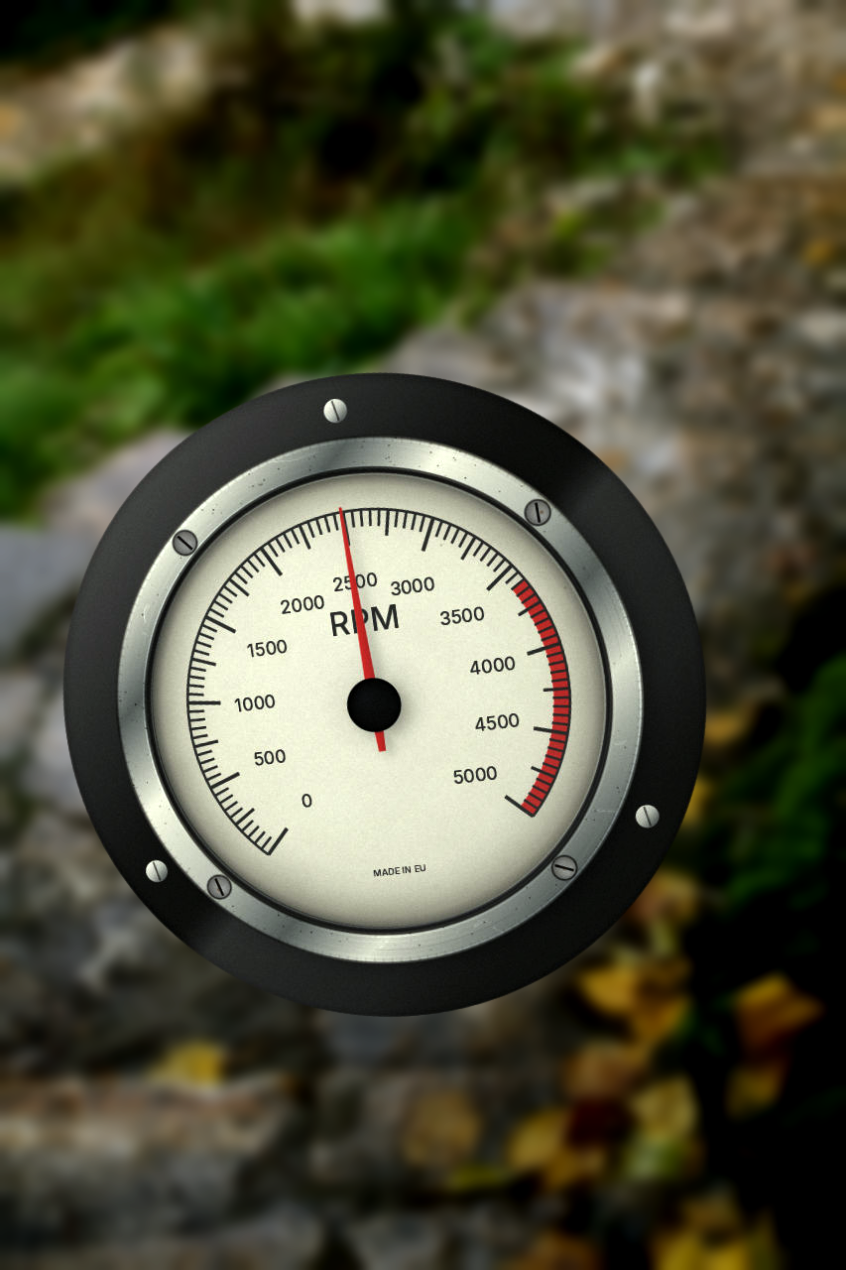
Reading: 2500,rpm
